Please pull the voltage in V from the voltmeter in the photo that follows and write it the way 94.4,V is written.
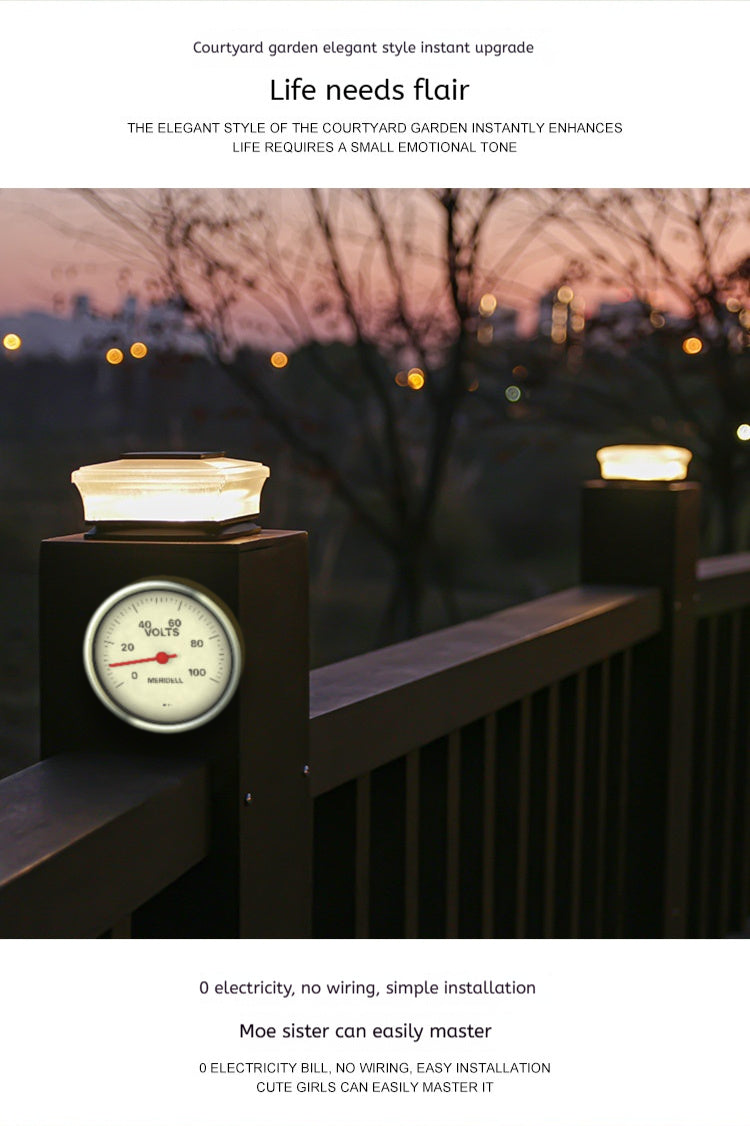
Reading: 10,V
